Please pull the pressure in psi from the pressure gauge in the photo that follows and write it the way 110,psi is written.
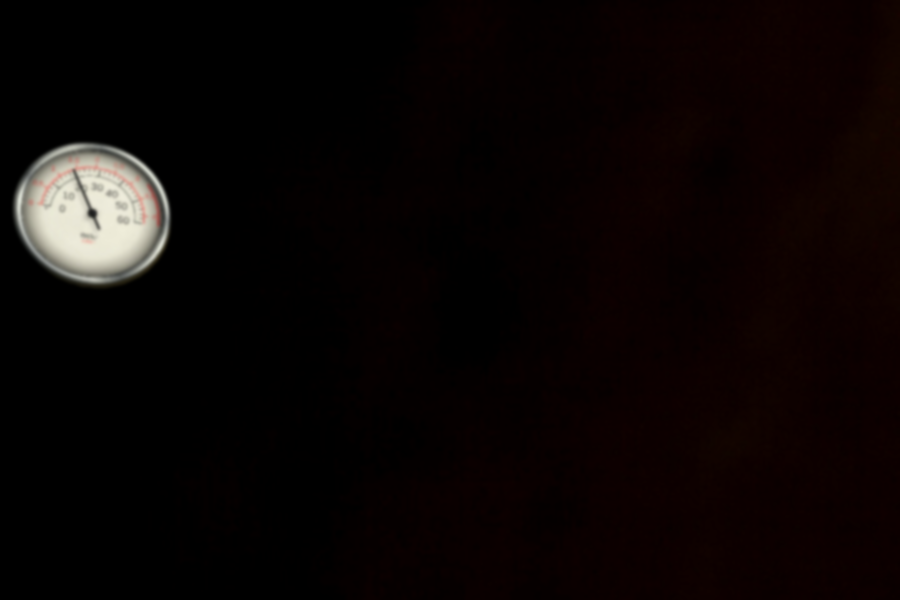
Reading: 20,psi
